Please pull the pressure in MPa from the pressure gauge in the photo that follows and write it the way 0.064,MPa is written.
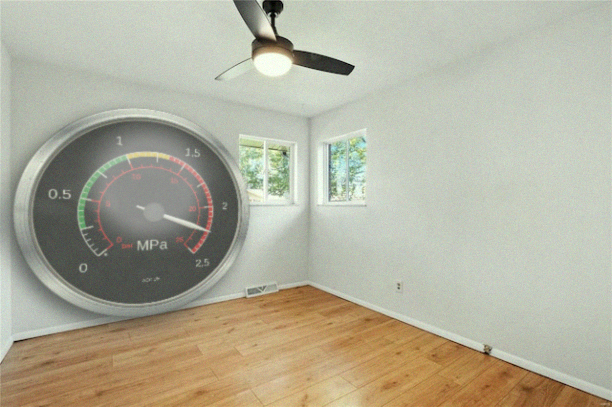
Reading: 2.25,MPa
